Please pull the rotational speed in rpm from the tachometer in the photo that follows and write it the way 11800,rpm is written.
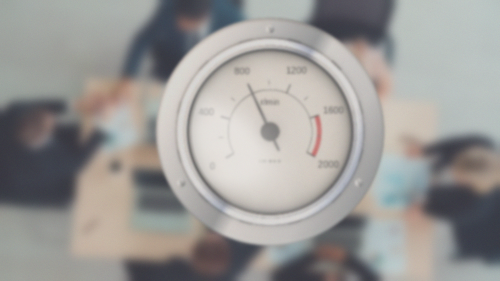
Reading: 800,rpm
